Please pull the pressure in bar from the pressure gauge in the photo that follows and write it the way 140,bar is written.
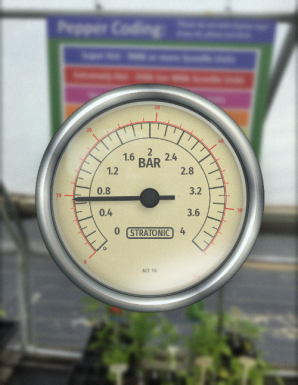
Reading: 0.65,bar
